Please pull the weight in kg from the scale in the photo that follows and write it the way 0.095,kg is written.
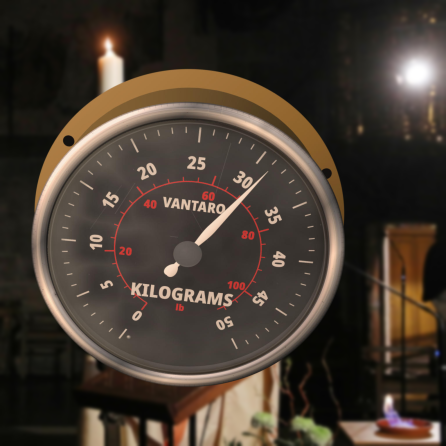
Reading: 31,kg
